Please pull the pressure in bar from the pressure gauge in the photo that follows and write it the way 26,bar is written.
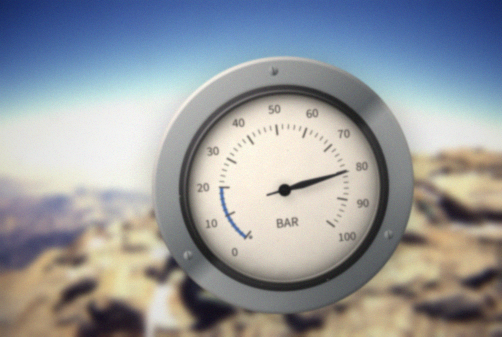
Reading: 80,bar
